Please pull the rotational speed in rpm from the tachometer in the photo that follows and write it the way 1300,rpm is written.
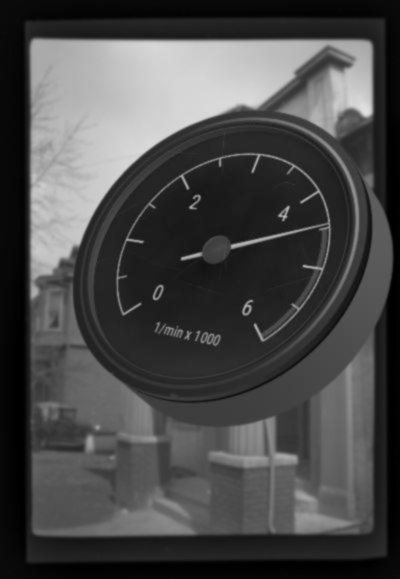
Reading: 4500,rpm
